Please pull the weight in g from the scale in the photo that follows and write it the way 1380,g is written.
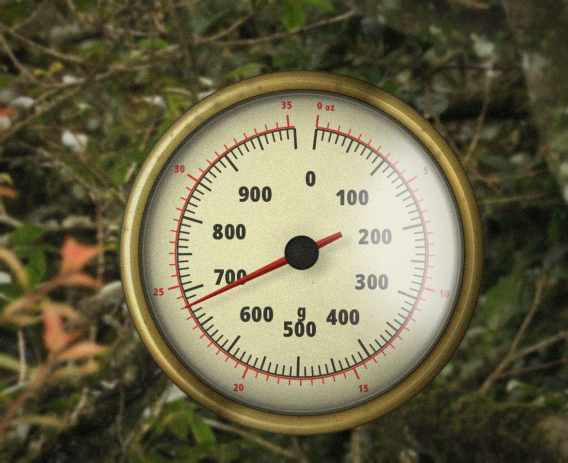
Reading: 680,g
